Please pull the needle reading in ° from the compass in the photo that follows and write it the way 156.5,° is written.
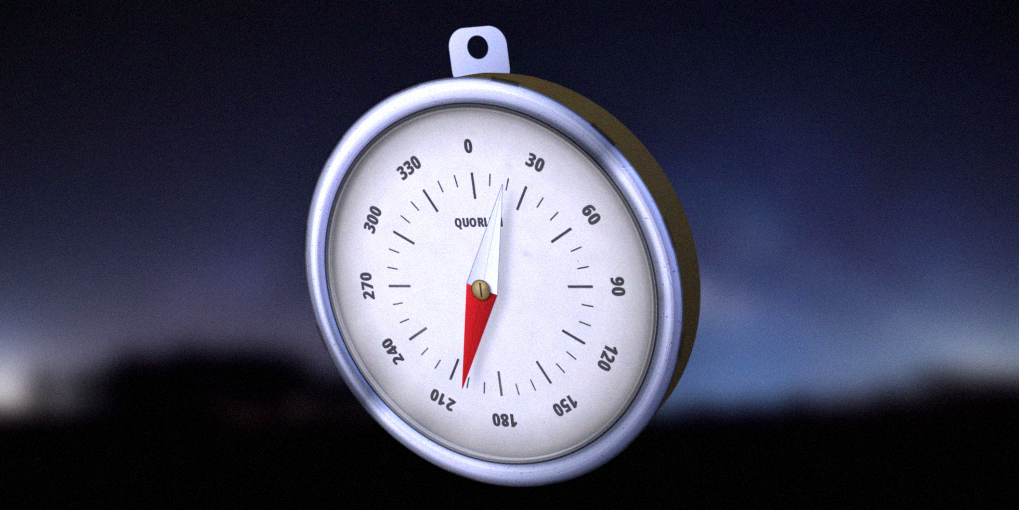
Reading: 200,°
